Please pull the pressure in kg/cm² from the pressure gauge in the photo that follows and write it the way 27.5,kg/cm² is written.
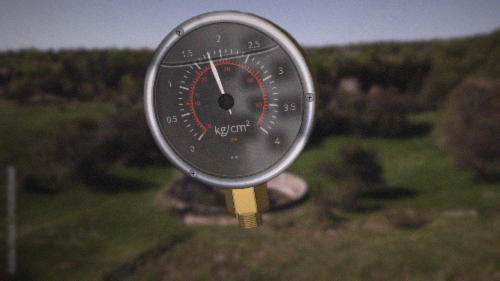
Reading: 1.8,kg/cm²
